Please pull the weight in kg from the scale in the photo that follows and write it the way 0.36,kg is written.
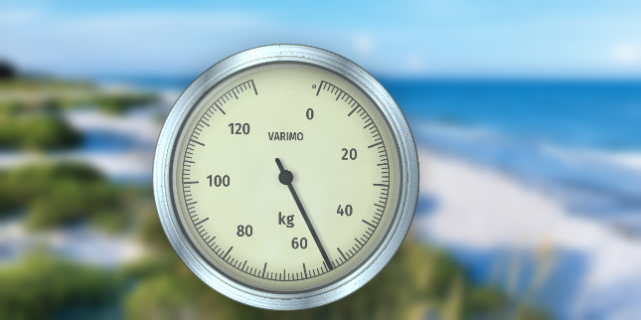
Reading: 54,kg
